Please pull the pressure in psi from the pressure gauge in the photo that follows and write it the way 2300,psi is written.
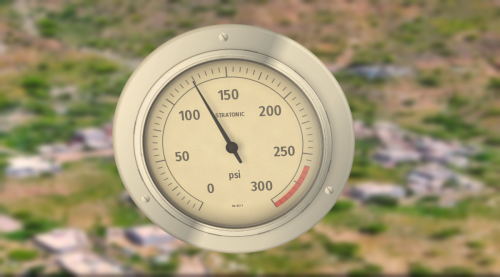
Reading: 125,psi
